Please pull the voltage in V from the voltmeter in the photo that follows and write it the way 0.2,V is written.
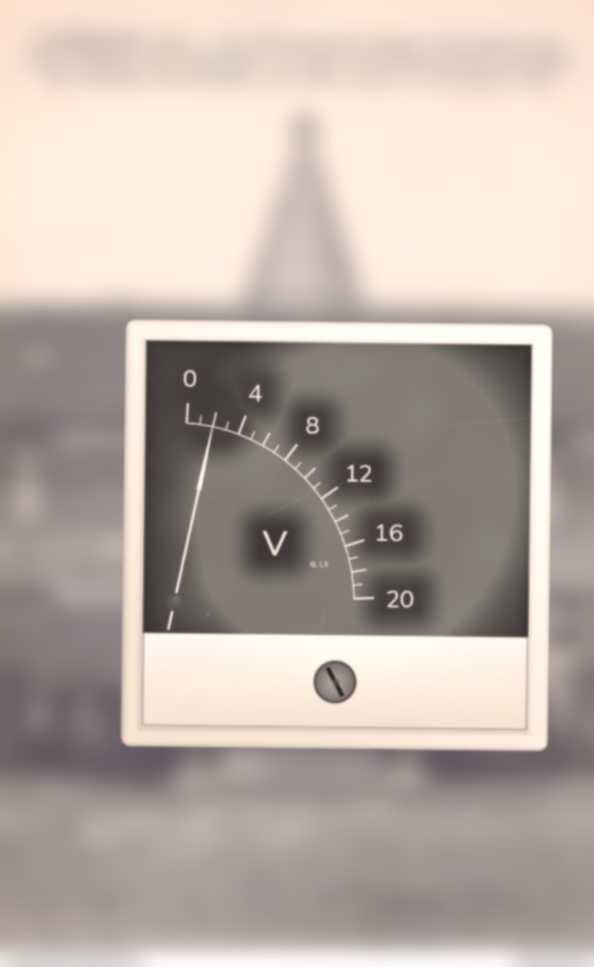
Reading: 2,V
